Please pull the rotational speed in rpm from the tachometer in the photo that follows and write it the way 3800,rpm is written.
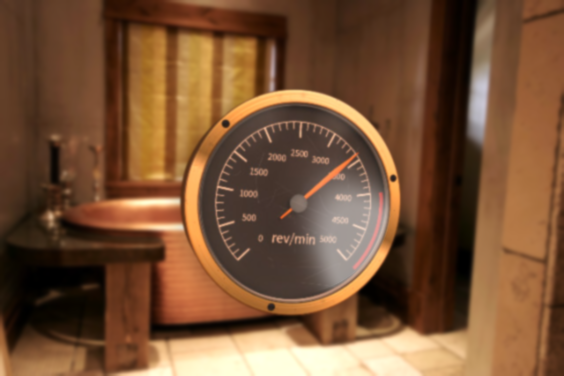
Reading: 3400,rpm
